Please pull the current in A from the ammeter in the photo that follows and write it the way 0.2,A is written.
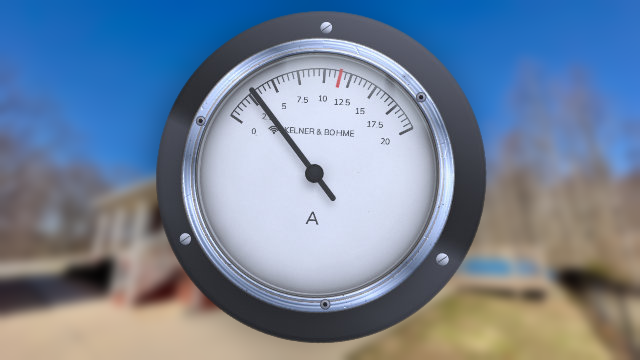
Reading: 3,A
